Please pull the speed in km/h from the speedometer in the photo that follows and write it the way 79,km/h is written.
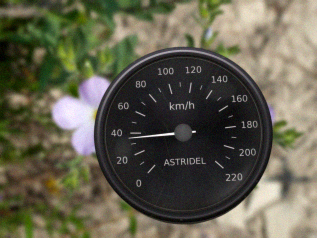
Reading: 35,km/h
